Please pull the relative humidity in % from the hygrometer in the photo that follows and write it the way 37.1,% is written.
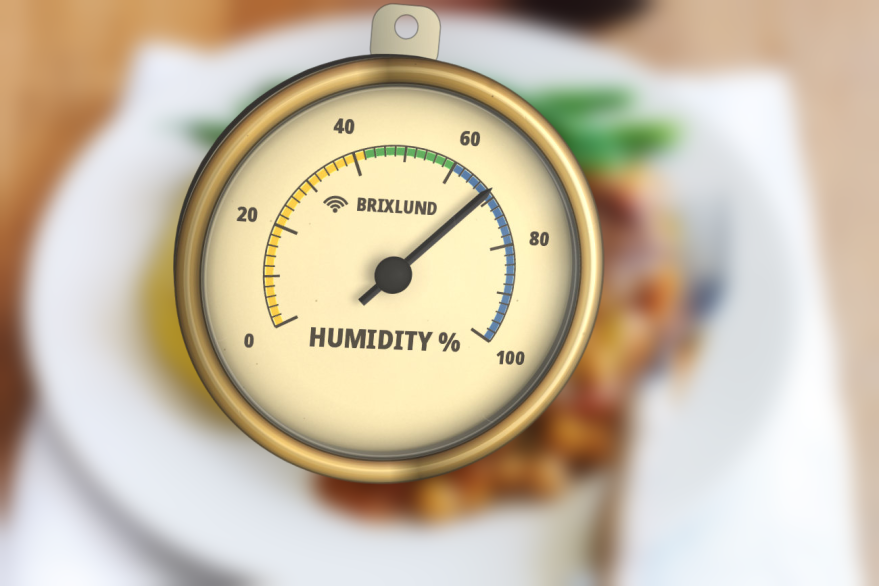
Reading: 68,%
